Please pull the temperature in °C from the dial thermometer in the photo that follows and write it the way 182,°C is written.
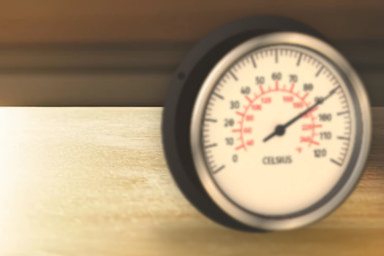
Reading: 90,°C
